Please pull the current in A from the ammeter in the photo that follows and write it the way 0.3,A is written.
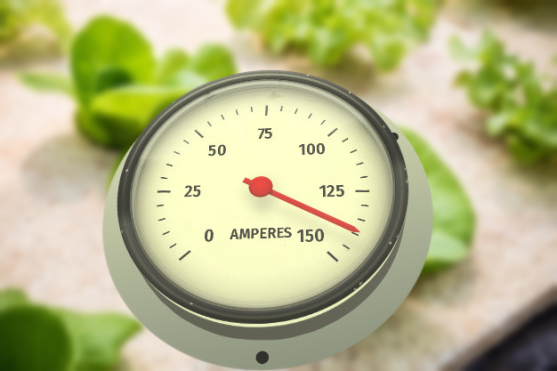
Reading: 140,A
